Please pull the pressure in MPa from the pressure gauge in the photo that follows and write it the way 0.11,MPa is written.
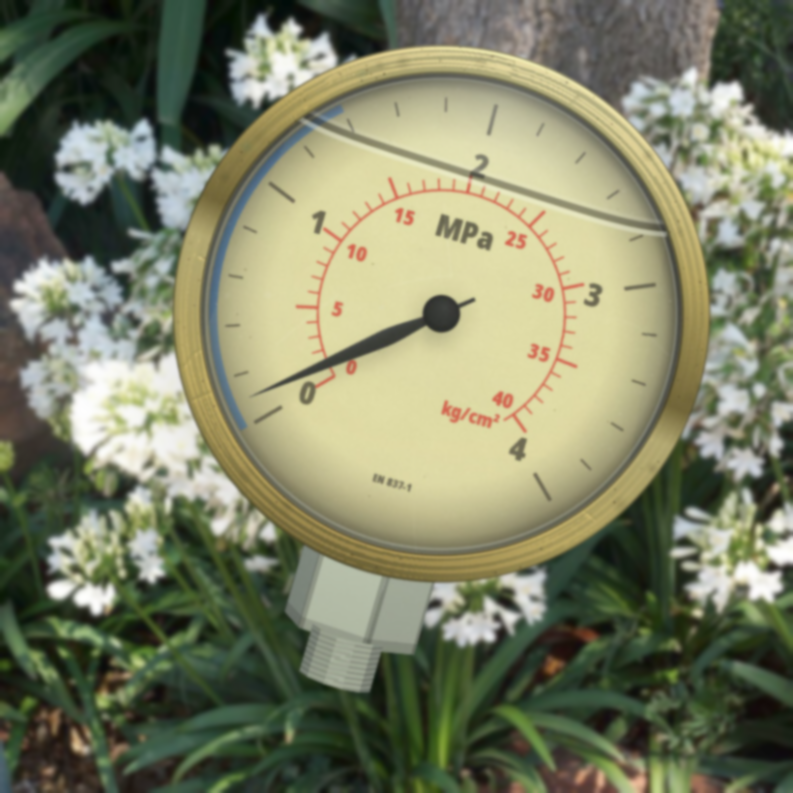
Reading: 0.1,MPa
